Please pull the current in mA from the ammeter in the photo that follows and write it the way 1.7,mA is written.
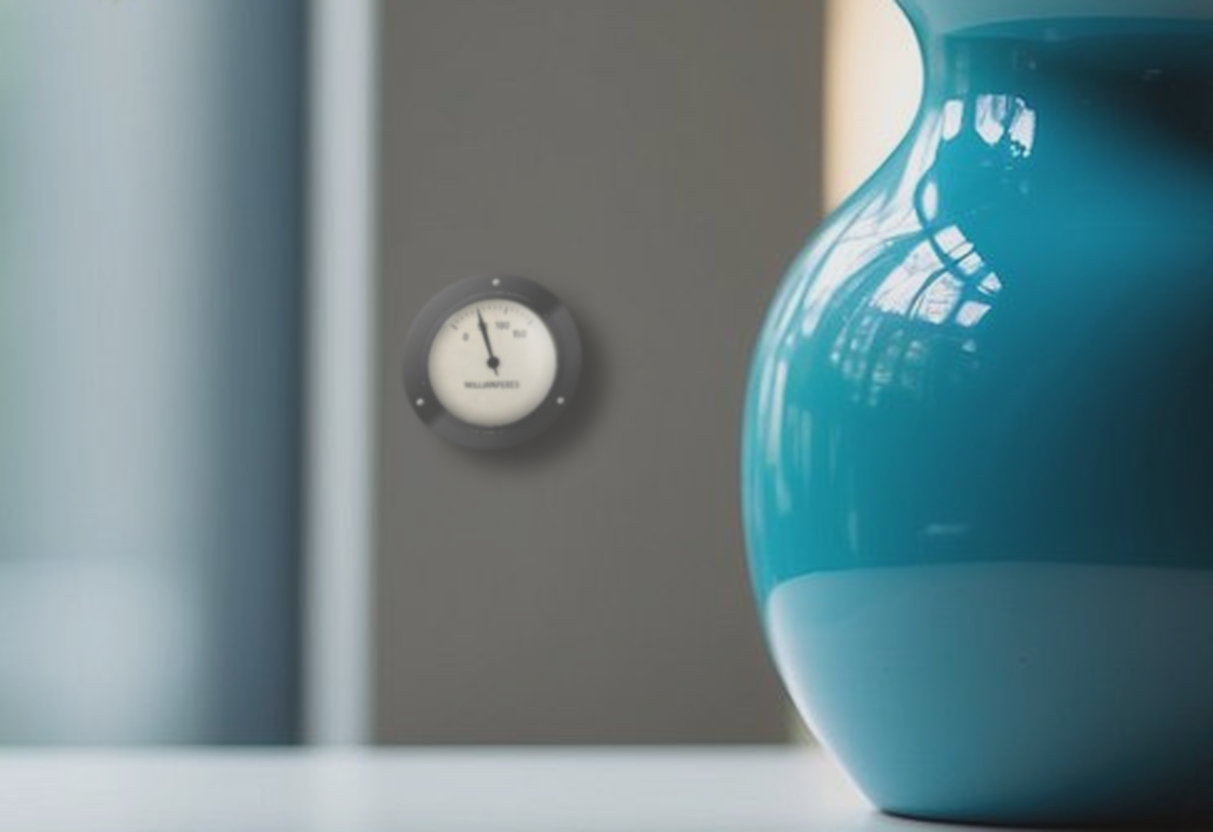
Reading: 50,mA
